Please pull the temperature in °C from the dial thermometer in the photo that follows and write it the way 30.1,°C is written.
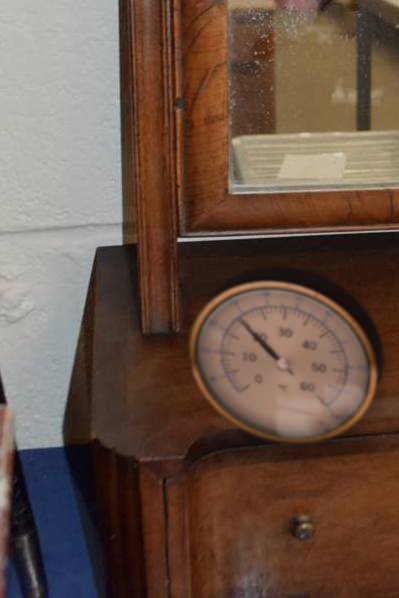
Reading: 20,°C
